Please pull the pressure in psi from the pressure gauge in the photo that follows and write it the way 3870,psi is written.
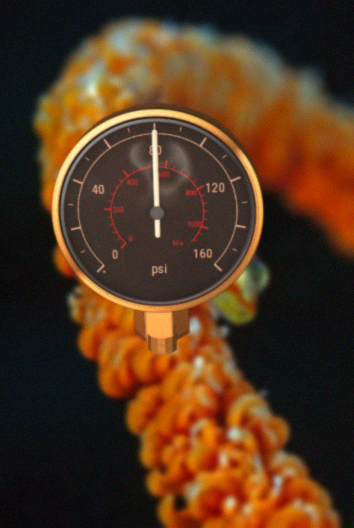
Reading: 80,psi
